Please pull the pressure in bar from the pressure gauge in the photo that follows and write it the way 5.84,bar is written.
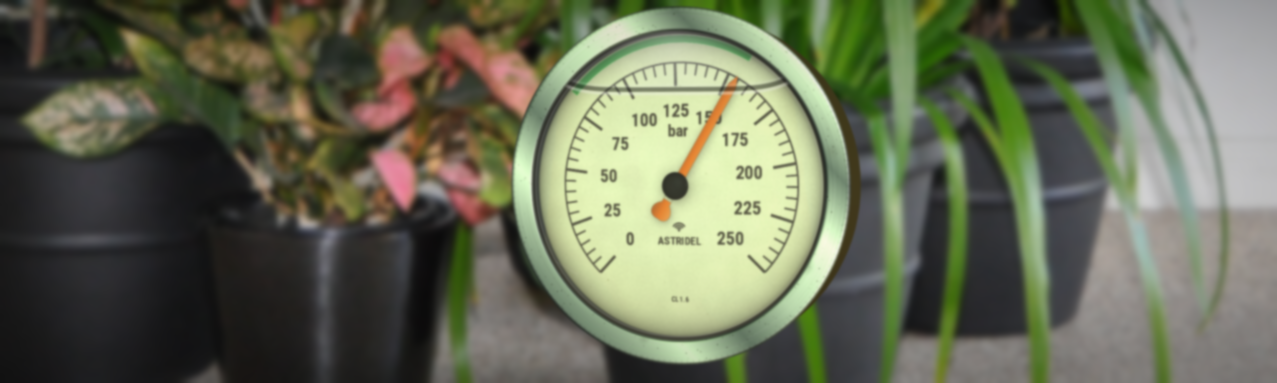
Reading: 155,bar
